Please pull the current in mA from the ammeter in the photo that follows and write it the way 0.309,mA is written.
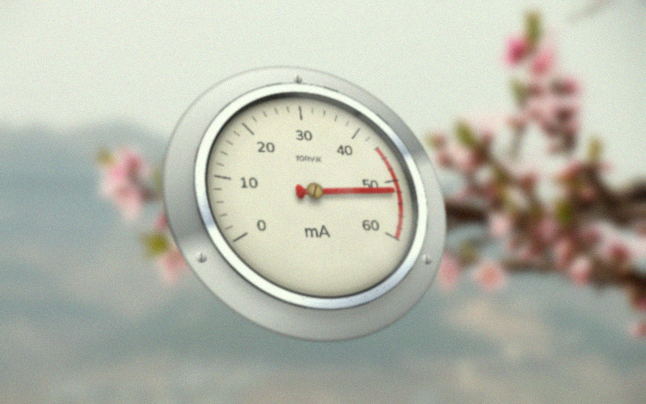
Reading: 52,mA
